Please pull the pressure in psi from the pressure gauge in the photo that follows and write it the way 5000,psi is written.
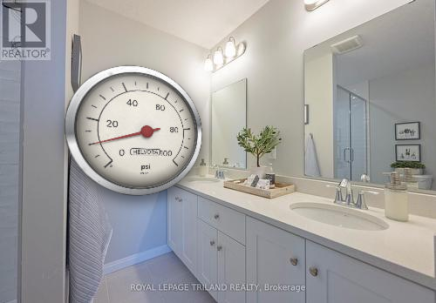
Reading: 10,psi
